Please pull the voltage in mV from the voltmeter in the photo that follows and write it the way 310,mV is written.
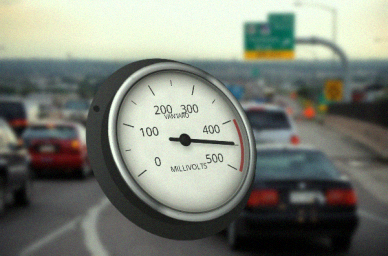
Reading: 450,mV
